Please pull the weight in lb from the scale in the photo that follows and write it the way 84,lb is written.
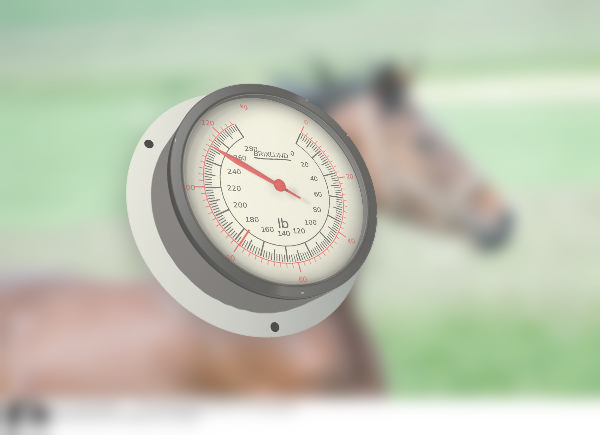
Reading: 250,lb
